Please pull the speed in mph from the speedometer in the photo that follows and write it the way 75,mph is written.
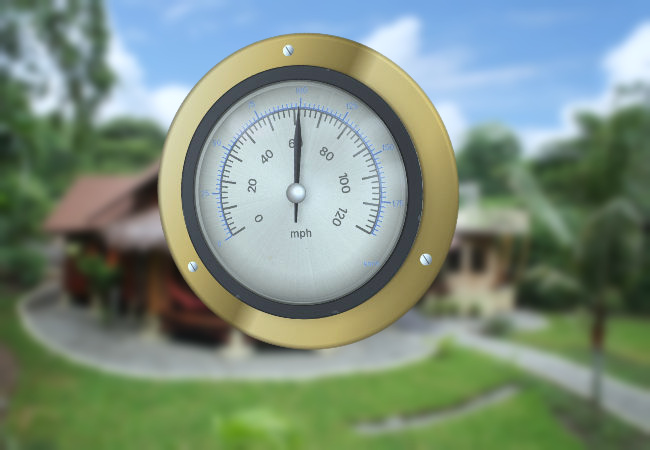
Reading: 62,mph
